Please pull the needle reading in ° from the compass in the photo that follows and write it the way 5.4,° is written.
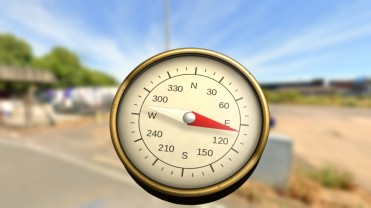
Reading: 100,°
